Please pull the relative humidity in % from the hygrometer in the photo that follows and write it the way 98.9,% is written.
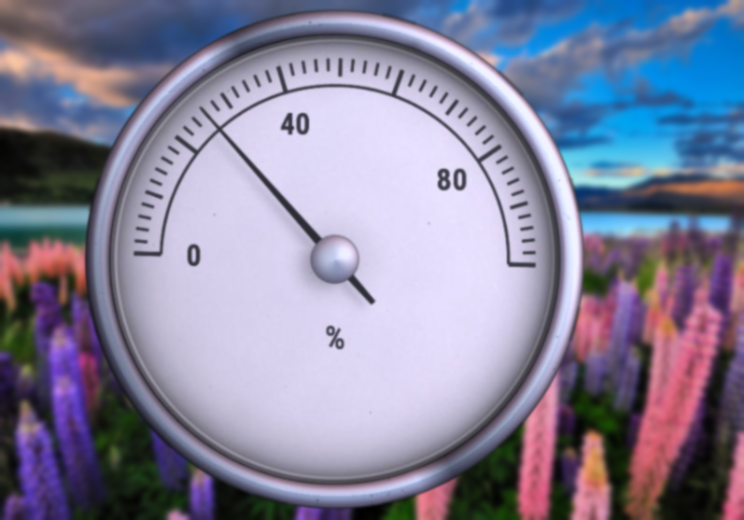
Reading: 26,%
